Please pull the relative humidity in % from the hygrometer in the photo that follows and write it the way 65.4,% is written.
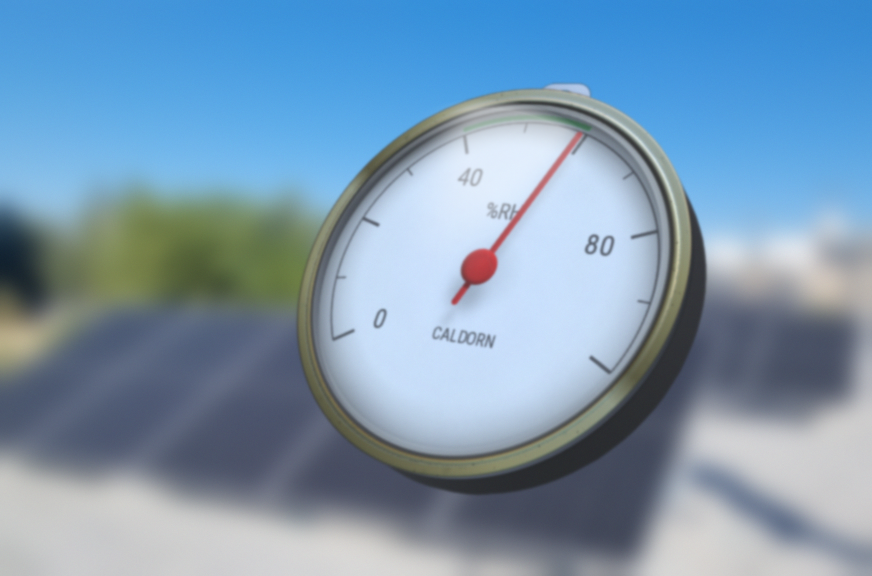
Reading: 60,%
